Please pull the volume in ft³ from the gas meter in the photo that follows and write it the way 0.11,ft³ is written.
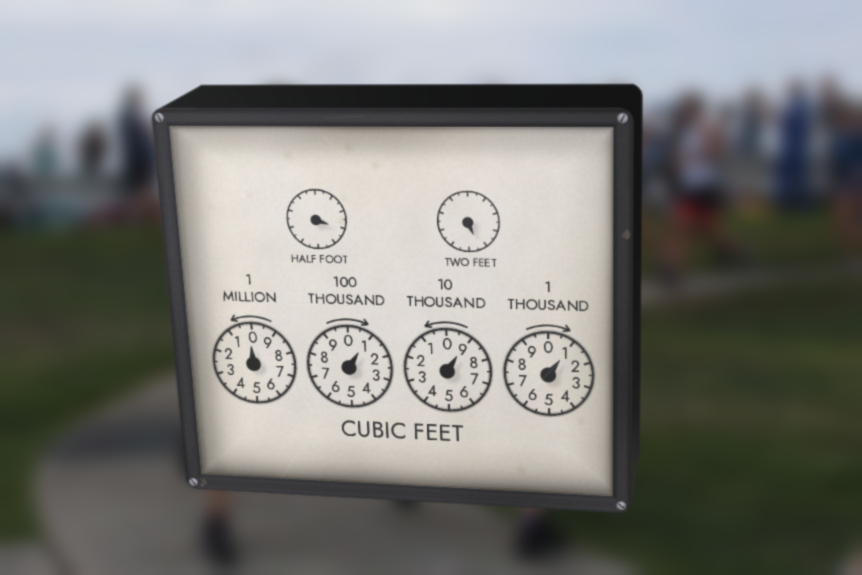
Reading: 9100,ft³
